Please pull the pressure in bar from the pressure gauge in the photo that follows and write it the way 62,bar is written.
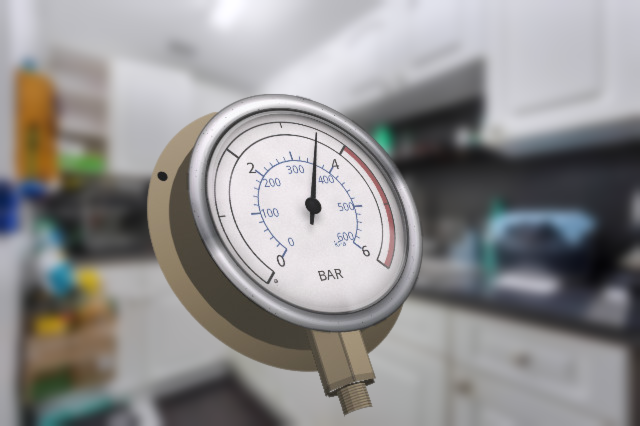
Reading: 3.5,bar
